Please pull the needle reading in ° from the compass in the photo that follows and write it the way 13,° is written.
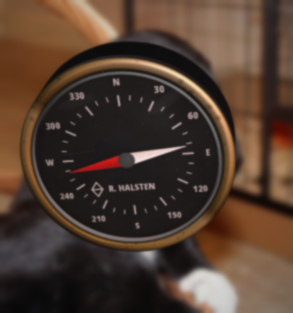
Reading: 260,°
